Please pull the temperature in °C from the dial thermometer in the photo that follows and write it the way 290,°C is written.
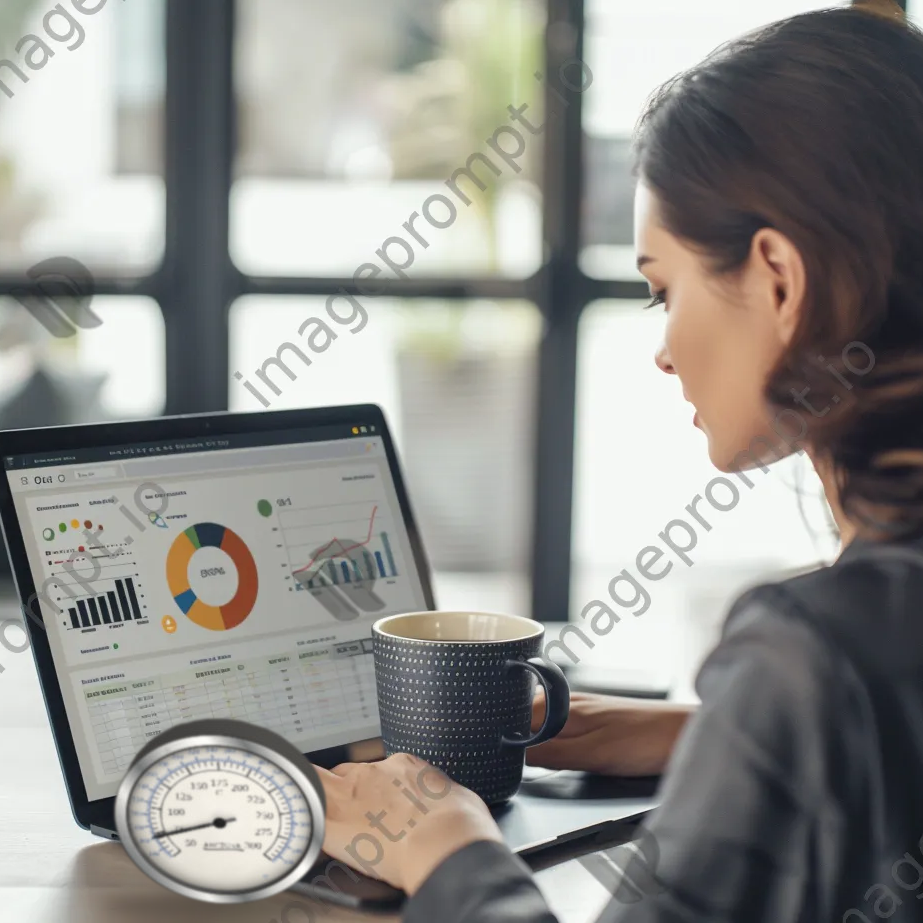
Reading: 75,°C
